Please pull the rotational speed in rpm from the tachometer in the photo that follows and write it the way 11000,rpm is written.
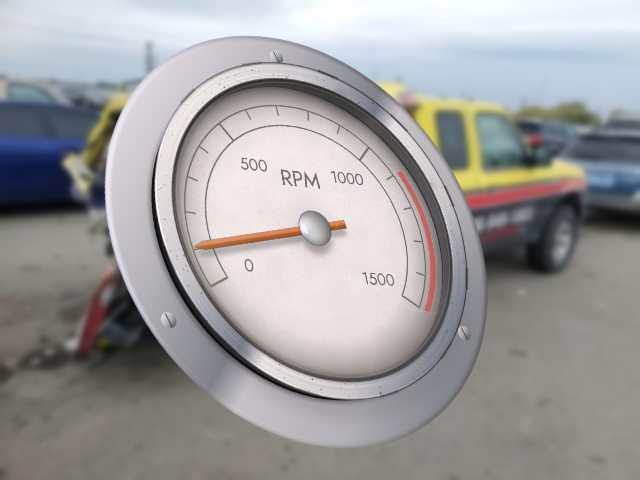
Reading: 100,rpm
